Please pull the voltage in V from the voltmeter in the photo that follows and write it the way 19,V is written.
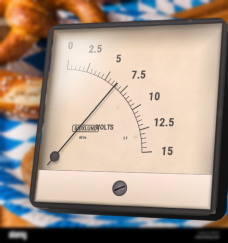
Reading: 6.5,V
